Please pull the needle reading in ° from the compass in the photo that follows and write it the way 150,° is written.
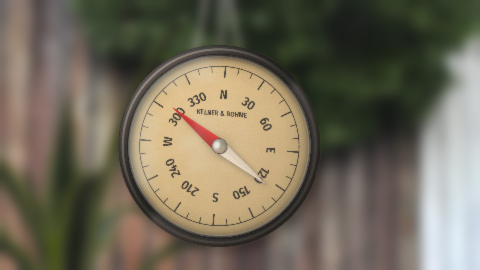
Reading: 305,°
